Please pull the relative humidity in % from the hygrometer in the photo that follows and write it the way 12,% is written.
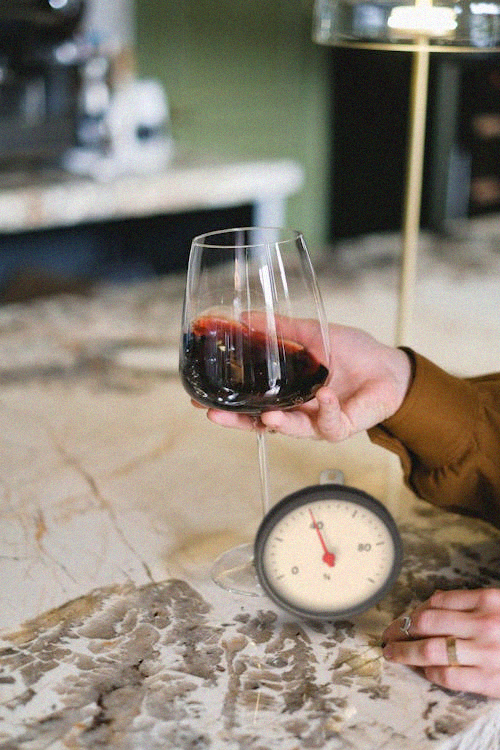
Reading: 40,%
